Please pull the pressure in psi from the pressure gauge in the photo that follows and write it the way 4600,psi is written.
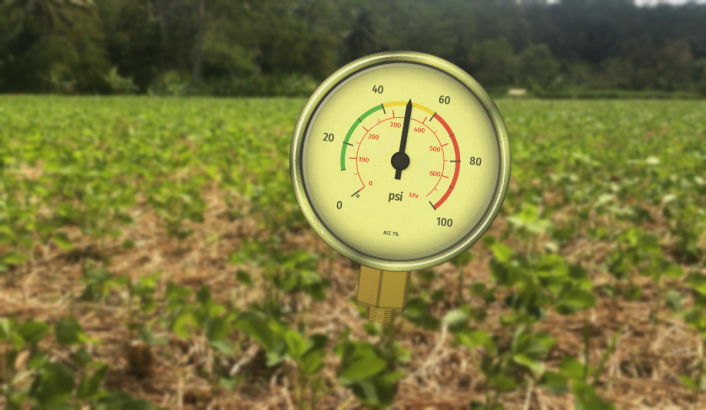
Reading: 50,psi
